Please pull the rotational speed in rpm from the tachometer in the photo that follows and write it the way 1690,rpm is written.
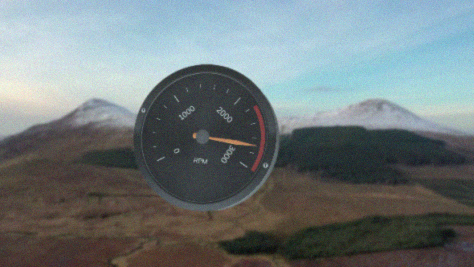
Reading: 2700,rpm
